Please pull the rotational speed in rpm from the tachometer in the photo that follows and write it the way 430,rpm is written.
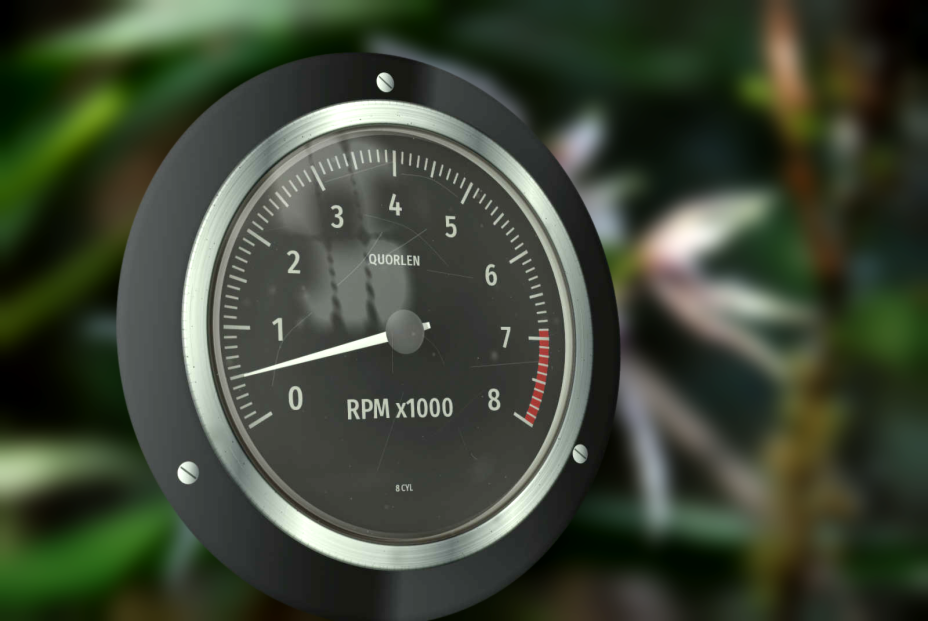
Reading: 500,rpm
